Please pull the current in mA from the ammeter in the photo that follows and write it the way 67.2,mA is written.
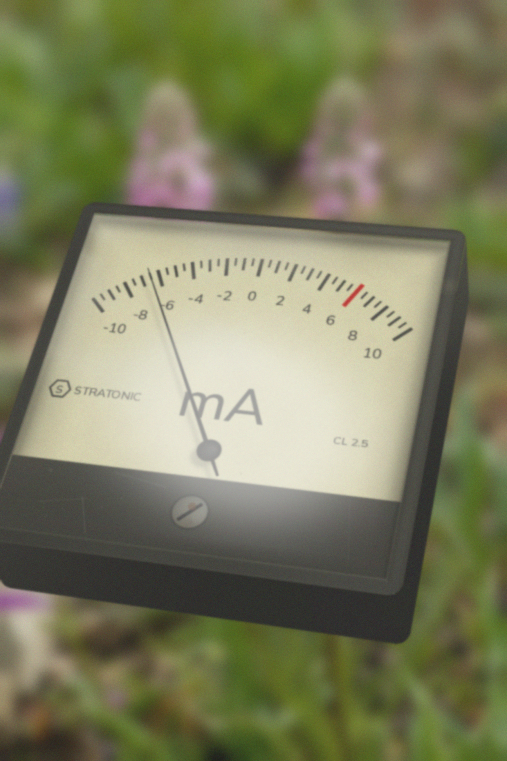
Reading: -6.5,mA
